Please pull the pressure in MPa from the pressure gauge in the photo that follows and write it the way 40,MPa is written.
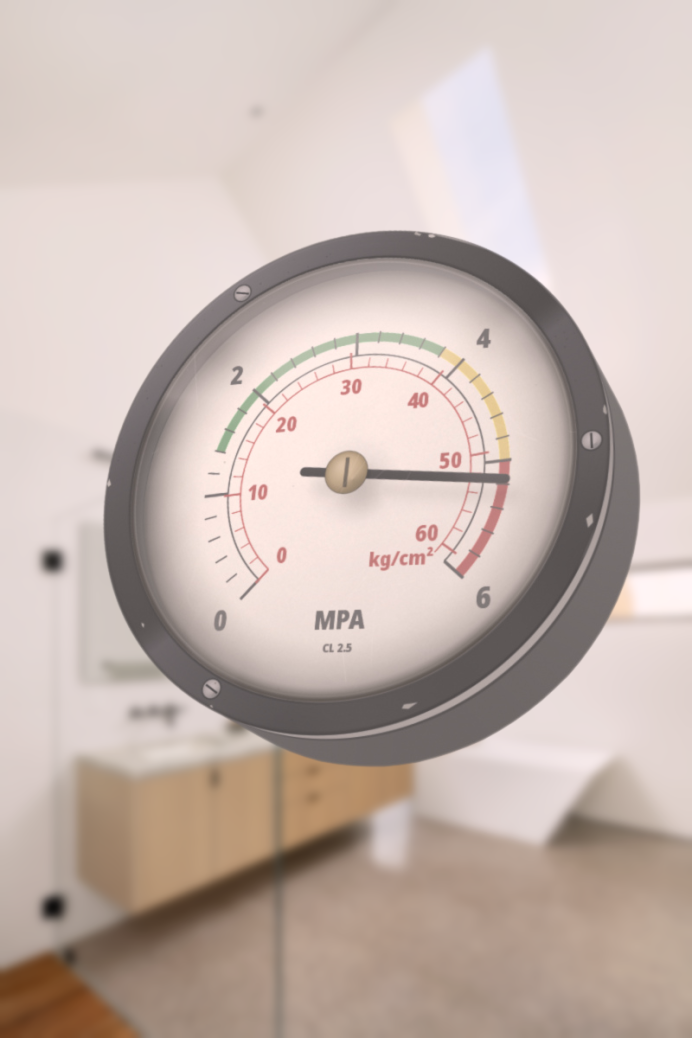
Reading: 5.2,MPa
